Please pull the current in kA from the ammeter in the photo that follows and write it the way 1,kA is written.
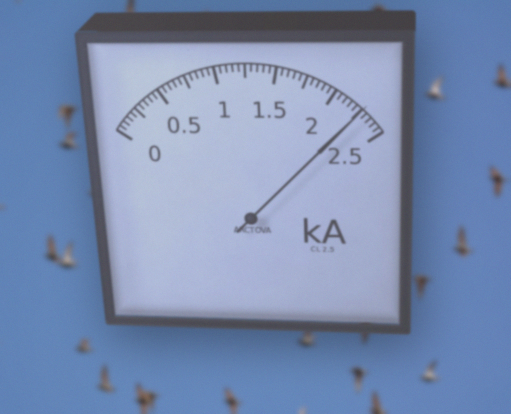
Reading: 2.25,kA
